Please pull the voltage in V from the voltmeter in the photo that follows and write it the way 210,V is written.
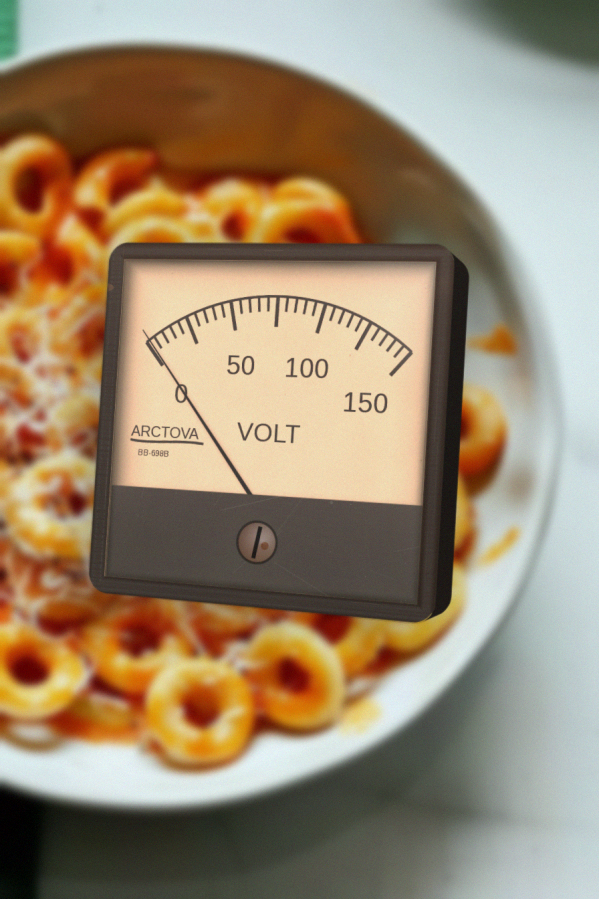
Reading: 2.5,V
